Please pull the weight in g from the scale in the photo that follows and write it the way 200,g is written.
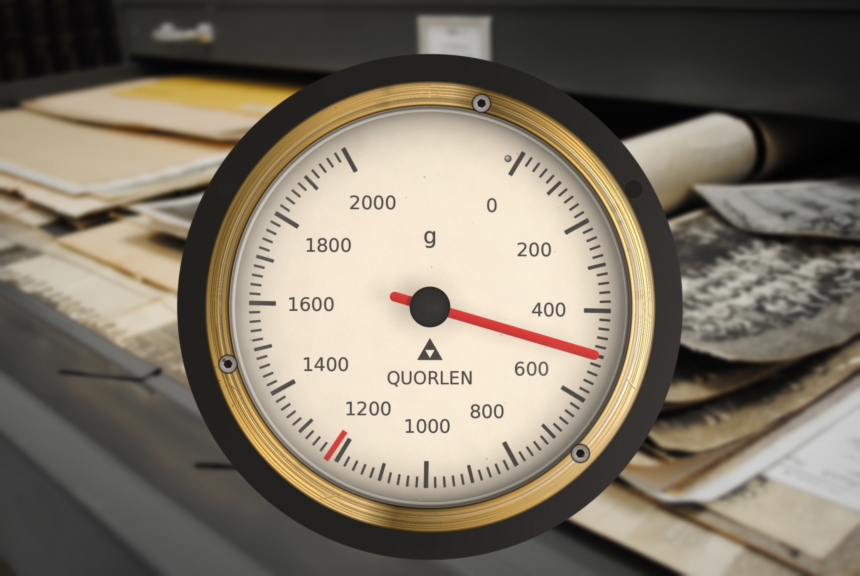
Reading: 500,g
